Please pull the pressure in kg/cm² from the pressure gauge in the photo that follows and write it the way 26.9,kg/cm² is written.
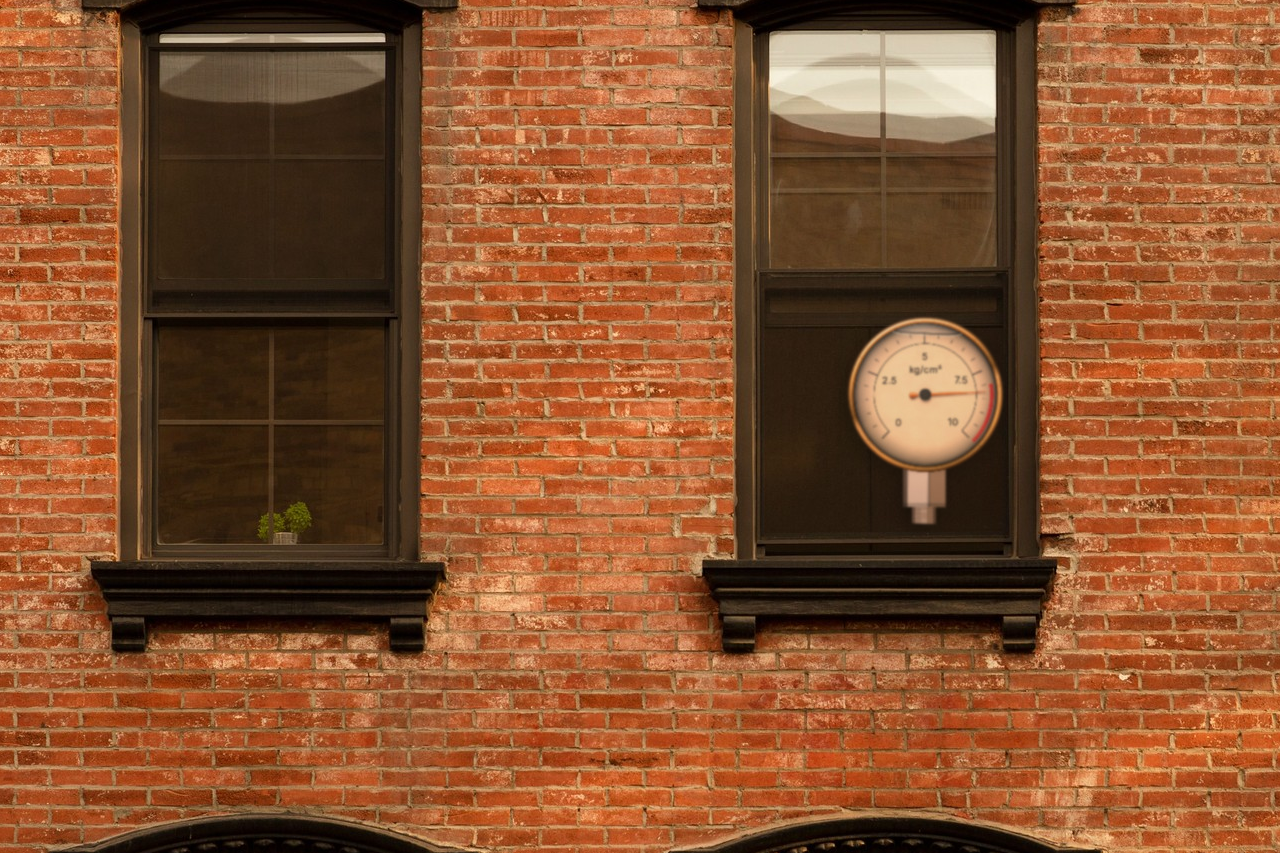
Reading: 8.25,kg/cm²
